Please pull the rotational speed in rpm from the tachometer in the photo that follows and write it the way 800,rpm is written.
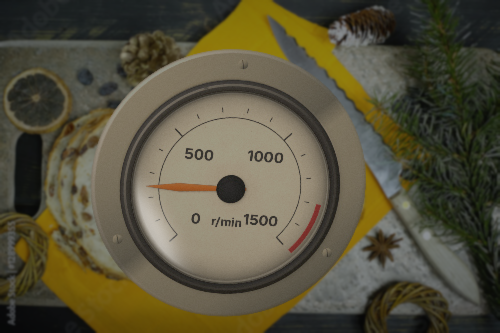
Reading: 250,rpm
